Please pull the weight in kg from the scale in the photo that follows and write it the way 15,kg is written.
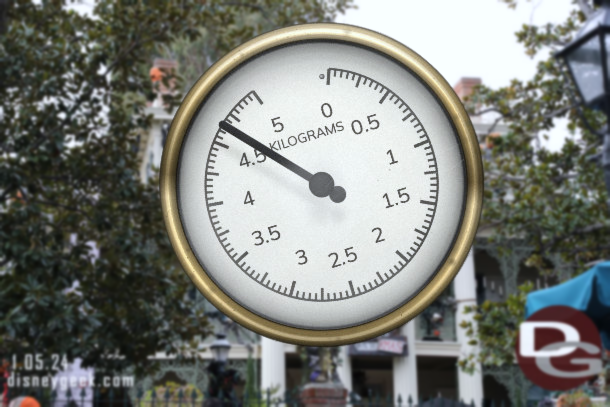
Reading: 4.65,kg
